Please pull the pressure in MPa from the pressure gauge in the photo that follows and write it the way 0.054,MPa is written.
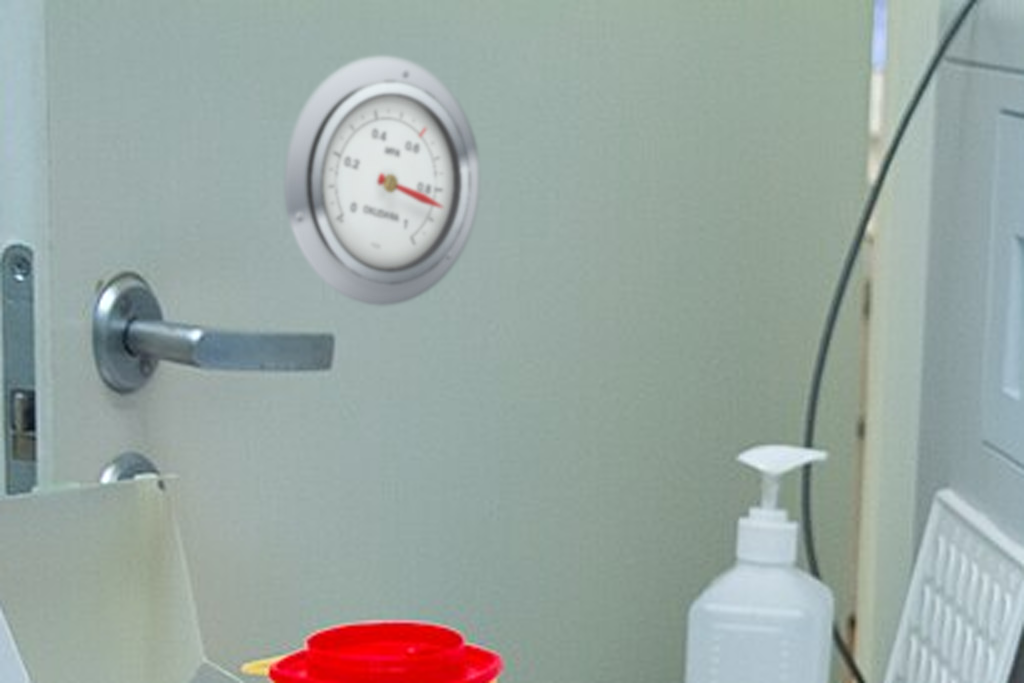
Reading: 0.85,MPa
